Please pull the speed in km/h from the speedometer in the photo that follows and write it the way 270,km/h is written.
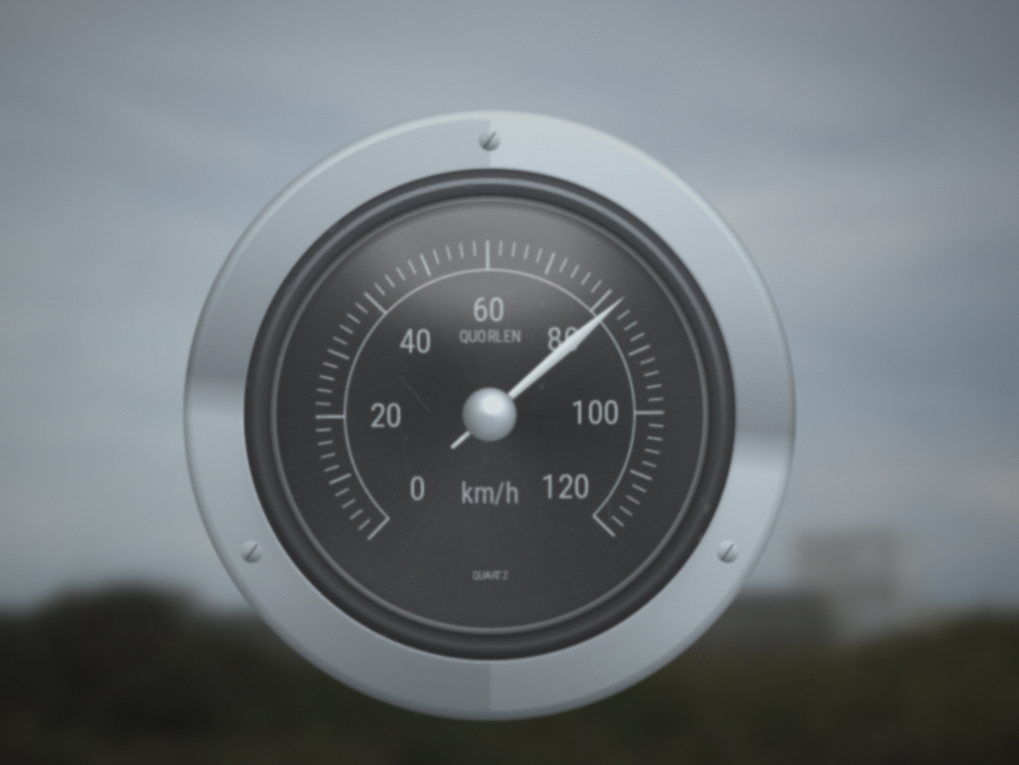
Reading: 82,km/h
